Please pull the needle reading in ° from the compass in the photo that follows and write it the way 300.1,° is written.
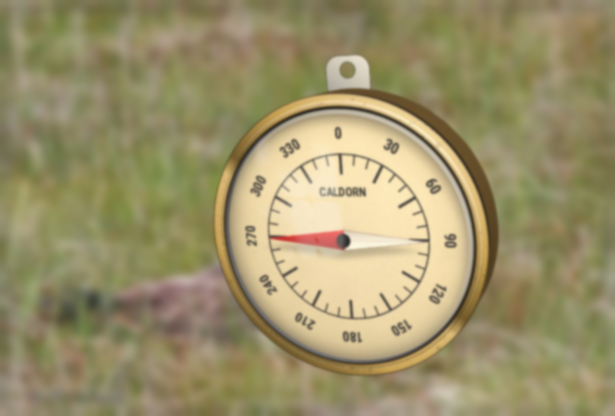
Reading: 270,°
